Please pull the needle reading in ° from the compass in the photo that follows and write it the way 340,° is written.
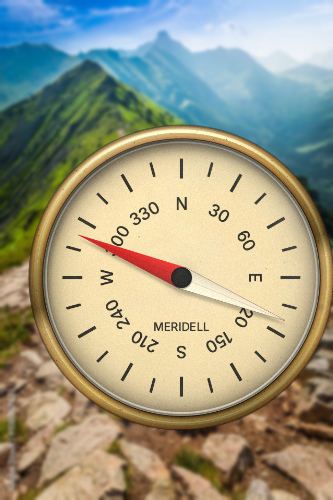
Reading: 292.5,°
